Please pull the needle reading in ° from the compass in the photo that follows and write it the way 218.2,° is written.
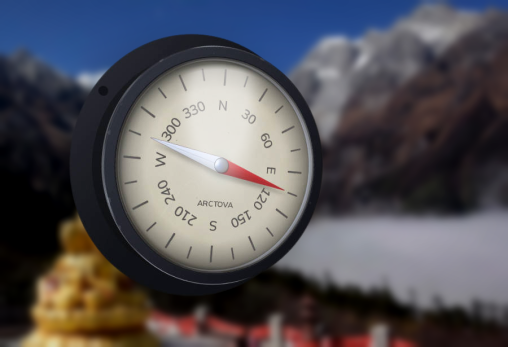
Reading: 105,°
